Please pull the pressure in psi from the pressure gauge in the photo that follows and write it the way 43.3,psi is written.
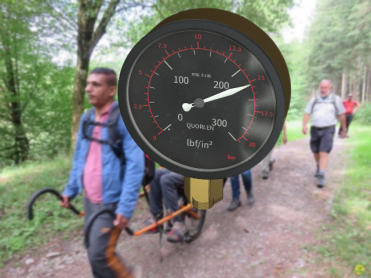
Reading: 220,psi
